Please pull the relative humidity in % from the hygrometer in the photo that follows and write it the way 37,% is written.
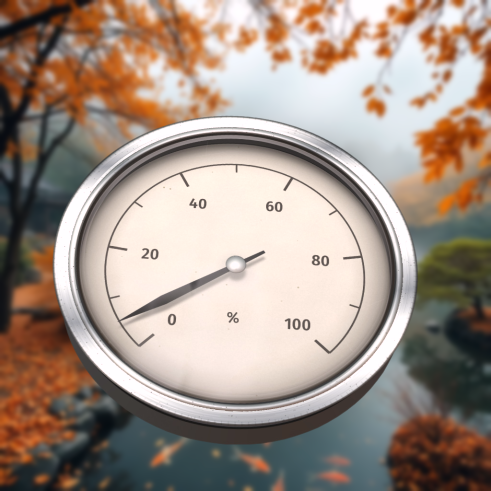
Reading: 5,%
